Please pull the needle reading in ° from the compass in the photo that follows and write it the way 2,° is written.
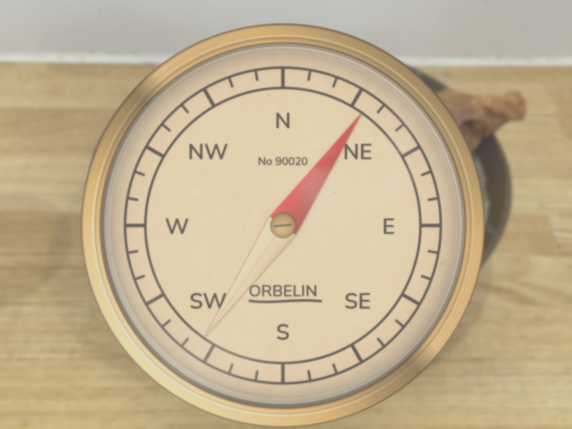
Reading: 35,°
